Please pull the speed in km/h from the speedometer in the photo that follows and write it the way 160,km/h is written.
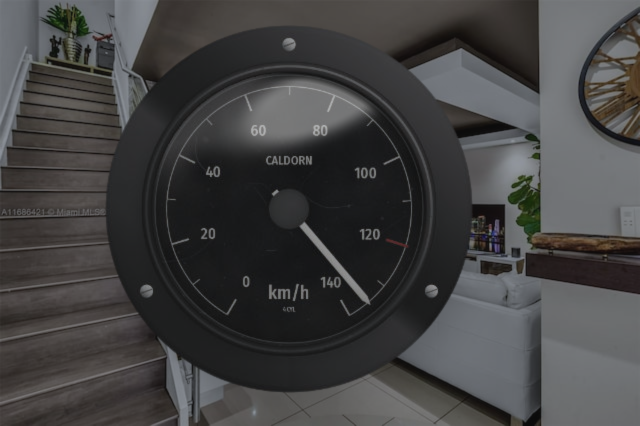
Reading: 135,km/h
